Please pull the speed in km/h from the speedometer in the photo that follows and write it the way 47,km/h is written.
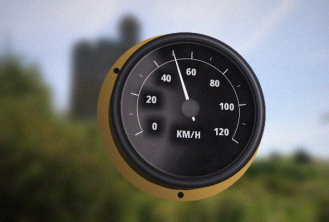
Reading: 50,km/h
